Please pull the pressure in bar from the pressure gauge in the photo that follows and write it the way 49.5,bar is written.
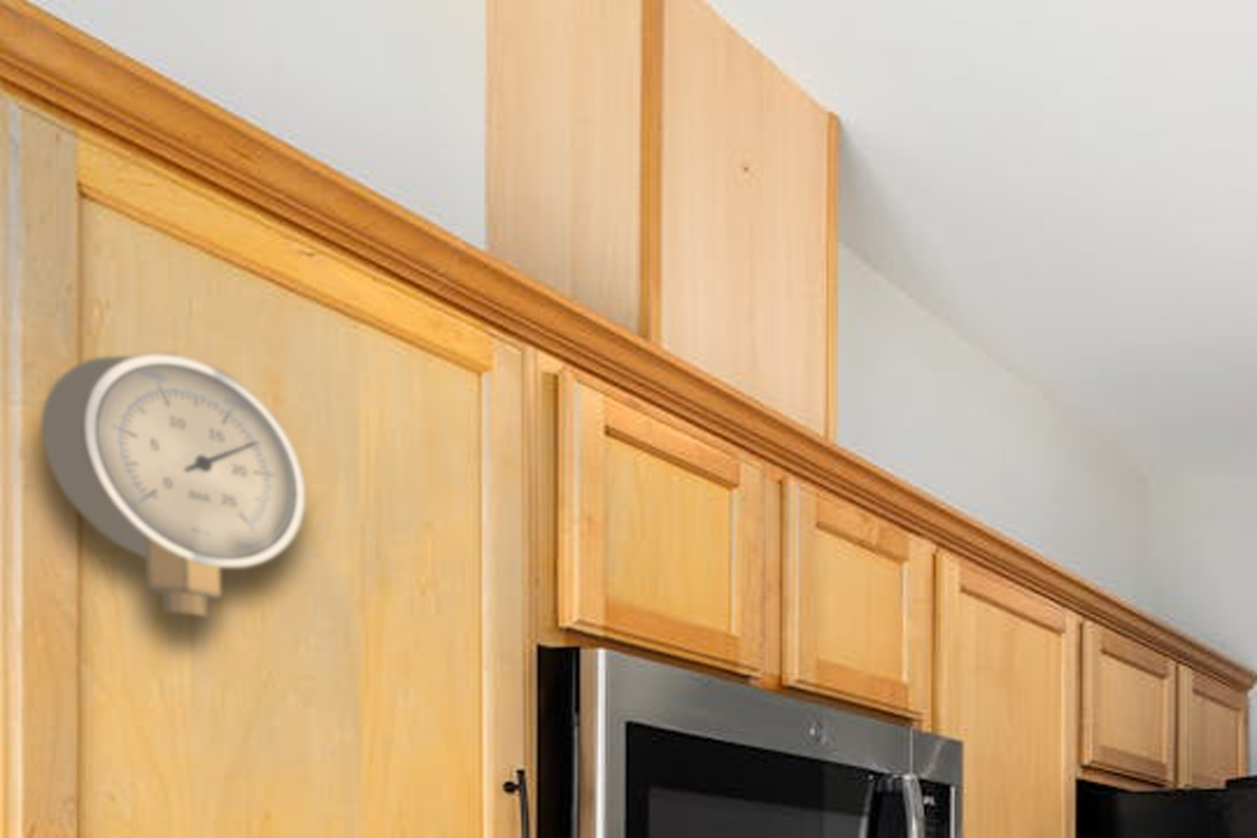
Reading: 17.5,bar
